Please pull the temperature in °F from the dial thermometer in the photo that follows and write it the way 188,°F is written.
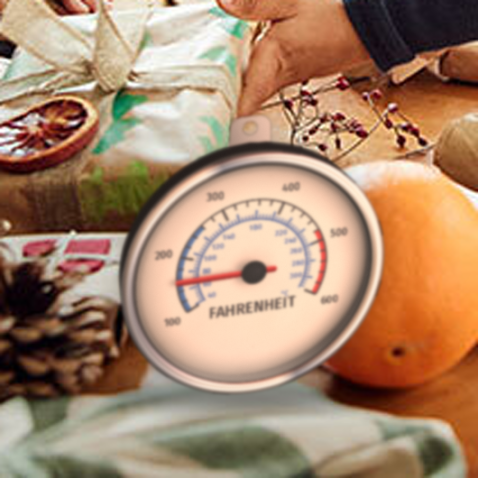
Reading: 160,°F
